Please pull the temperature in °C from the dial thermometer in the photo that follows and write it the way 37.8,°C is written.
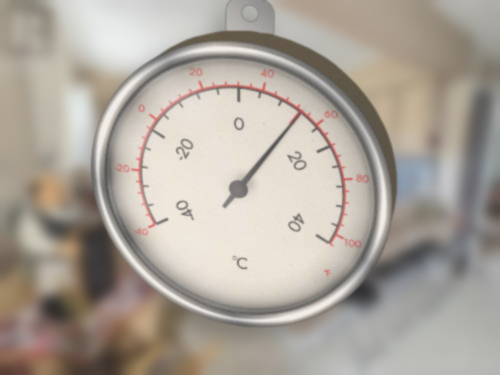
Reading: 12,°C
